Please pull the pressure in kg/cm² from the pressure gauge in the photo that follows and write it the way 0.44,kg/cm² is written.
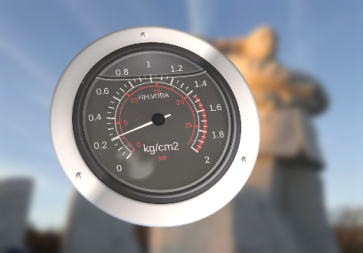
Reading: 0.2,kg/cm²
